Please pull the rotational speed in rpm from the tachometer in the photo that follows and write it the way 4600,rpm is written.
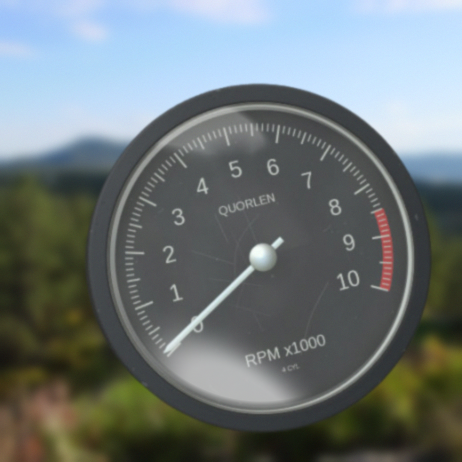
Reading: 100,rpm
